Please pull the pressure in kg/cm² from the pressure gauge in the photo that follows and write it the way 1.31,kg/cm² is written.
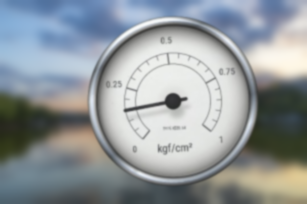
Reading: 0.15,kg/cm²
